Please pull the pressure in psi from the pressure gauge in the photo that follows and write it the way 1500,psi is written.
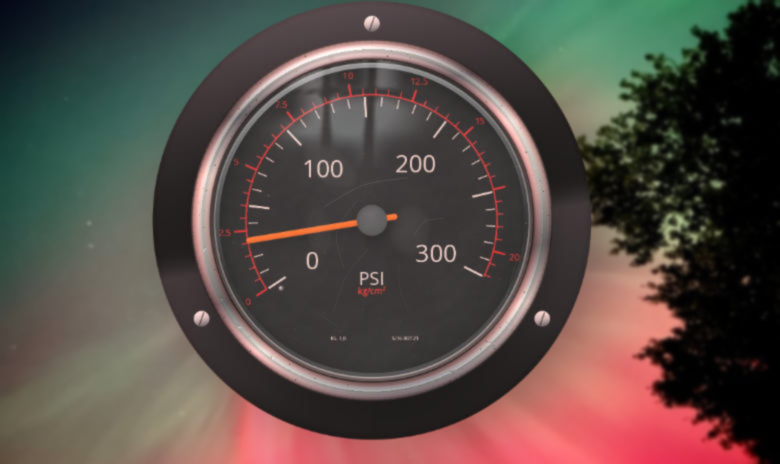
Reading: 30,psi
